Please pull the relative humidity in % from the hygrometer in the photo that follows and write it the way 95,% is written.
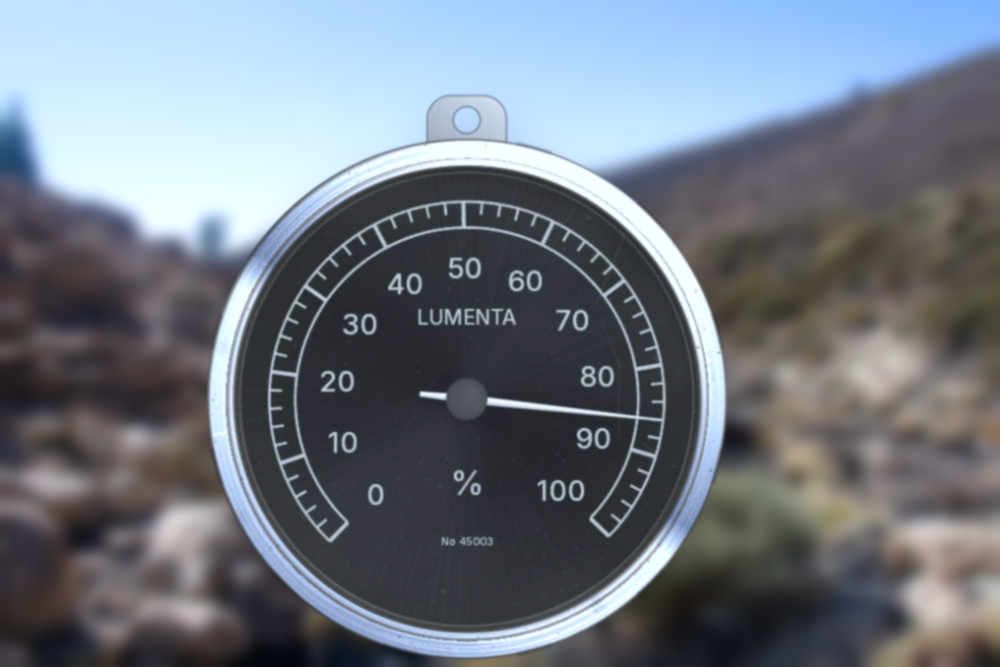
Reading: 86,%
